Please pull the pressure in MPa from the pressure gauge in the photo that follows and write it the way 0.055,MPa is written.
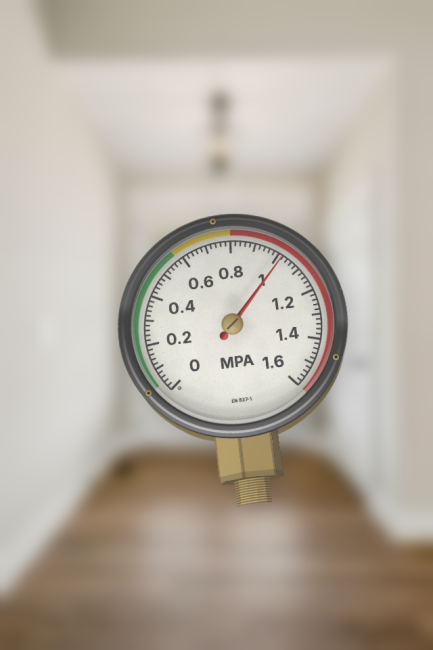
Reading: 1.02,MPa
